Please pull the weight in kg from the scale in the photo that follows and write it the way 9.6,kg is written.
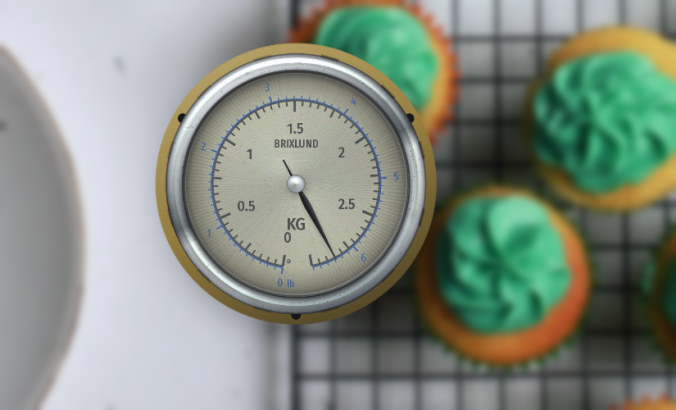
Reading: 2.85,kg
